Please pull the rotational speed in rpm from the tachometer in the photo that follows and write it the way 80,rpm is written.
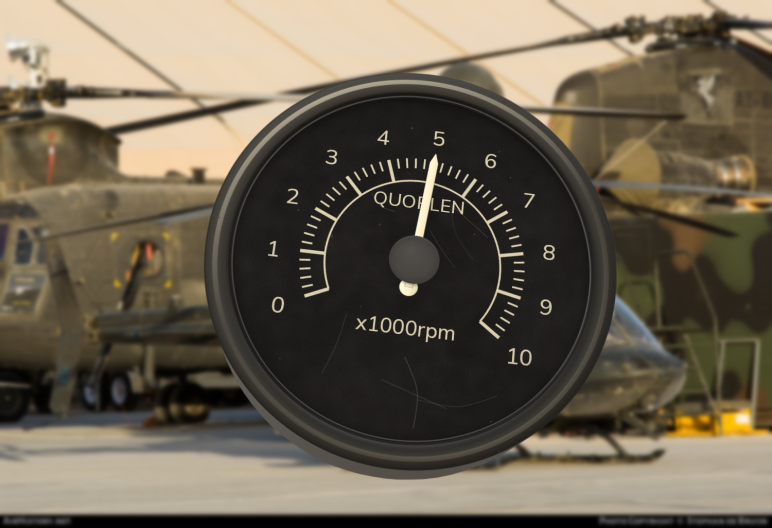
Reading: 5000,rpm
